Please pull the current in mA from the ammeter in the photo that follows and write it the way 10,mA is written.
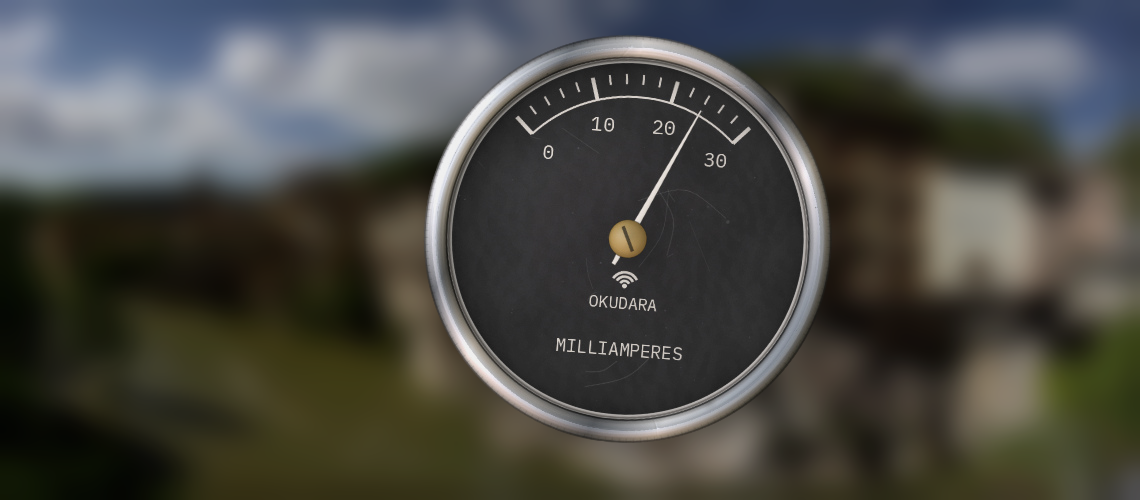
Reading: 24,mA
